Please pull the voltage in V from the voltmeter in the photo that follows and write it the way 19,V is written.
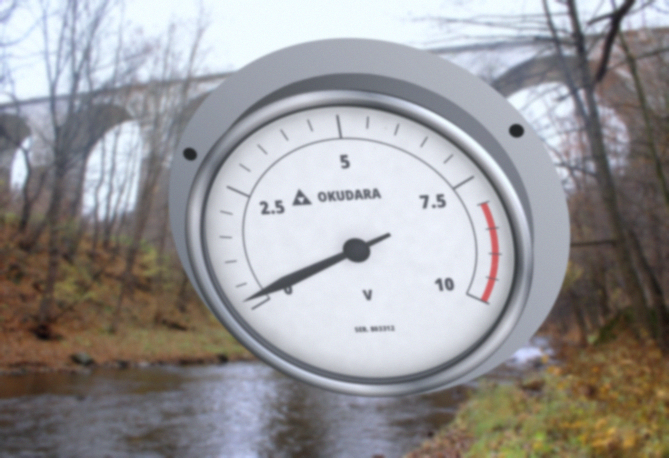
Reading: 0.25,V
